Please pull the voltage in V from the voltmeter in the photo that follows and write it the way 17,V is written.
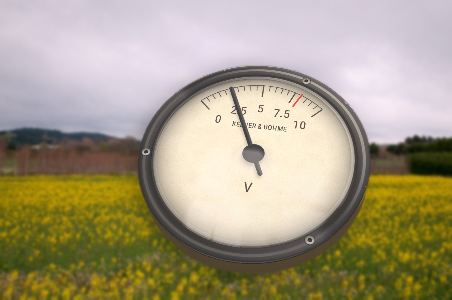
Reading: 2.5,V
